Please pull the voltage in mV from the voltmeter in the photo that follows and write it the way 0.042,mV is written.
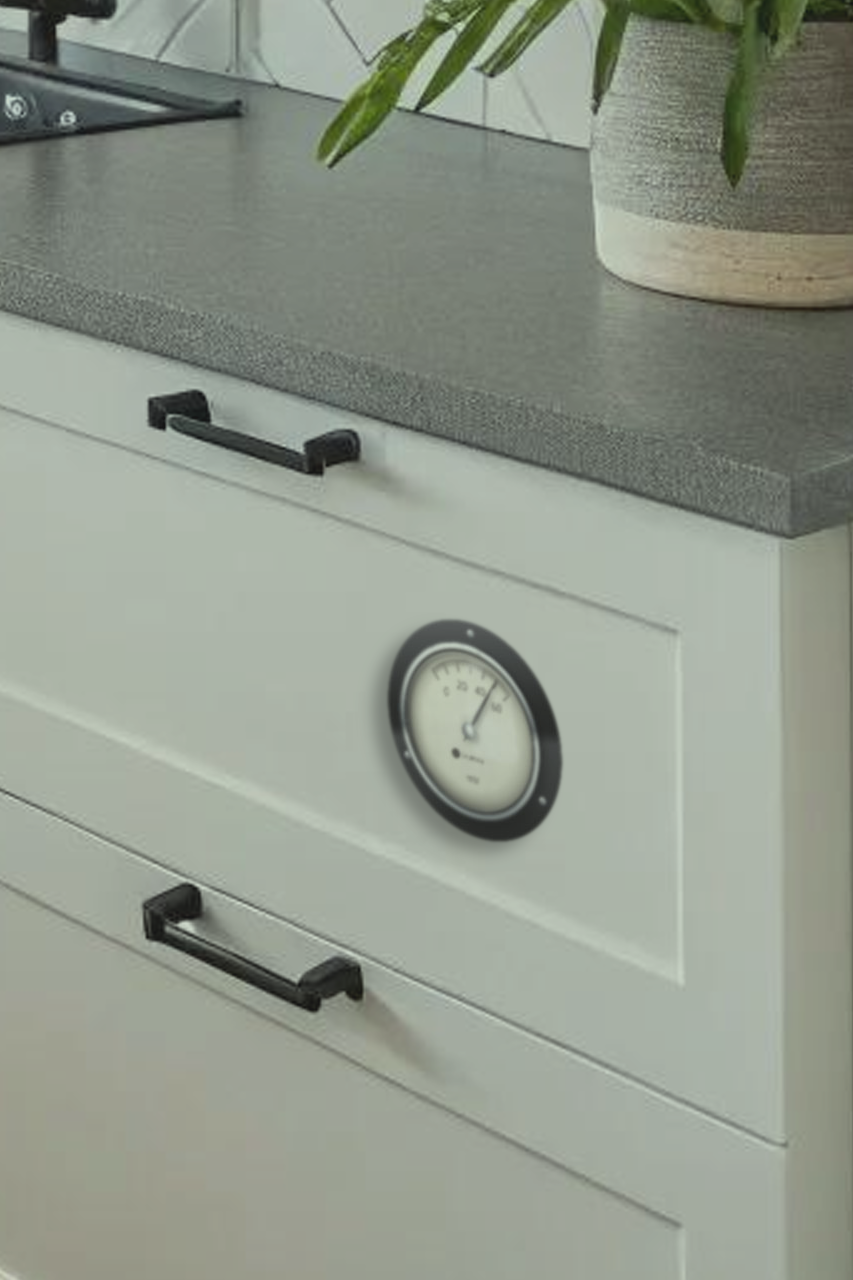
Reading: 50,mV
